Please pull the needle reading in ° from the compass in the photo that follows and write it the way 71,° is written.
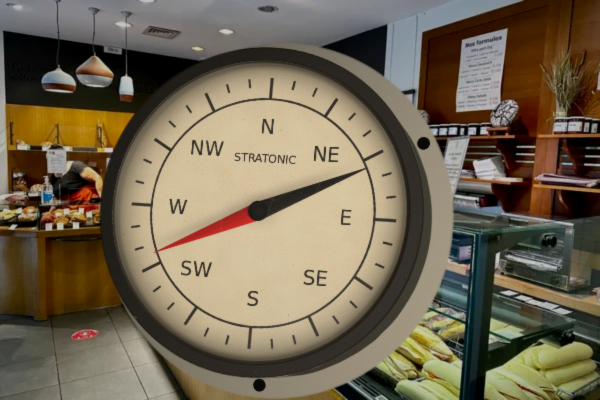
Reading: 245,°
